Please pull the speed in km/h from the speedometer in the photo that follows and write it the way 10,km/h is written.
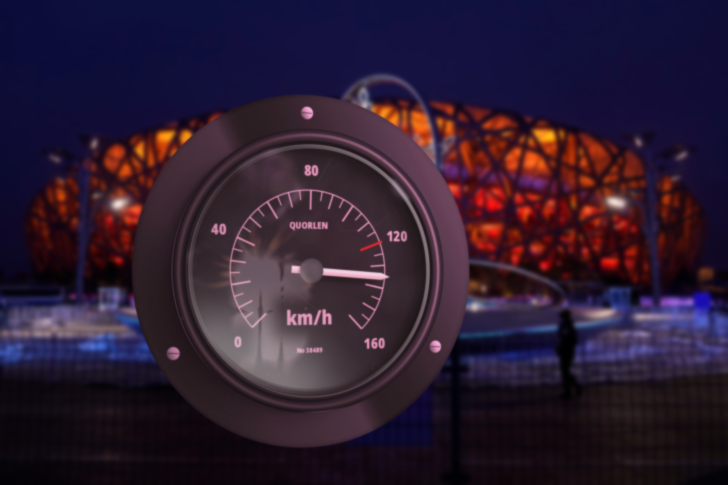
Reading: 135,km/h
